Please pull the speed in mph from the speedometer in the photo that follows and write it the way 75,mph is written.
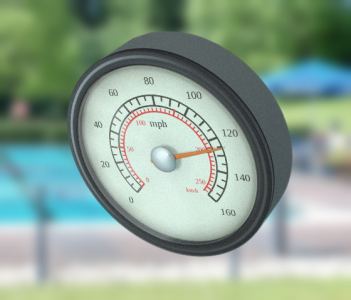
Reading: 125,mph
